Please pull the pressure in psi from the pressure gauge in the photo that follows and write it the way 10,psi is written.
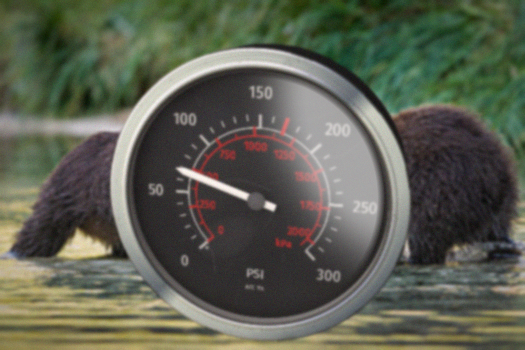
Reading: 70,psi
